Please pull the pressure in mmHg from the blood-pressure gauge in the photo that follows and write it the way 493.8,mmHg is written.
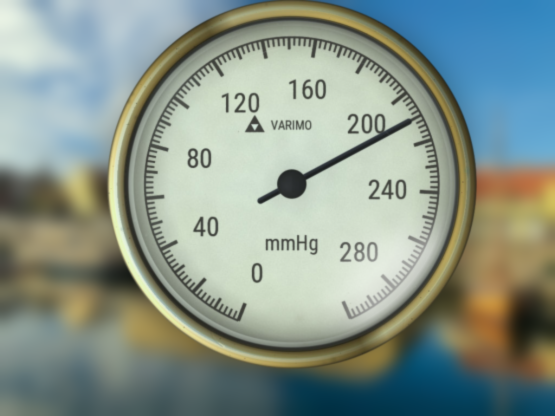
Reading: 210,mmHg
